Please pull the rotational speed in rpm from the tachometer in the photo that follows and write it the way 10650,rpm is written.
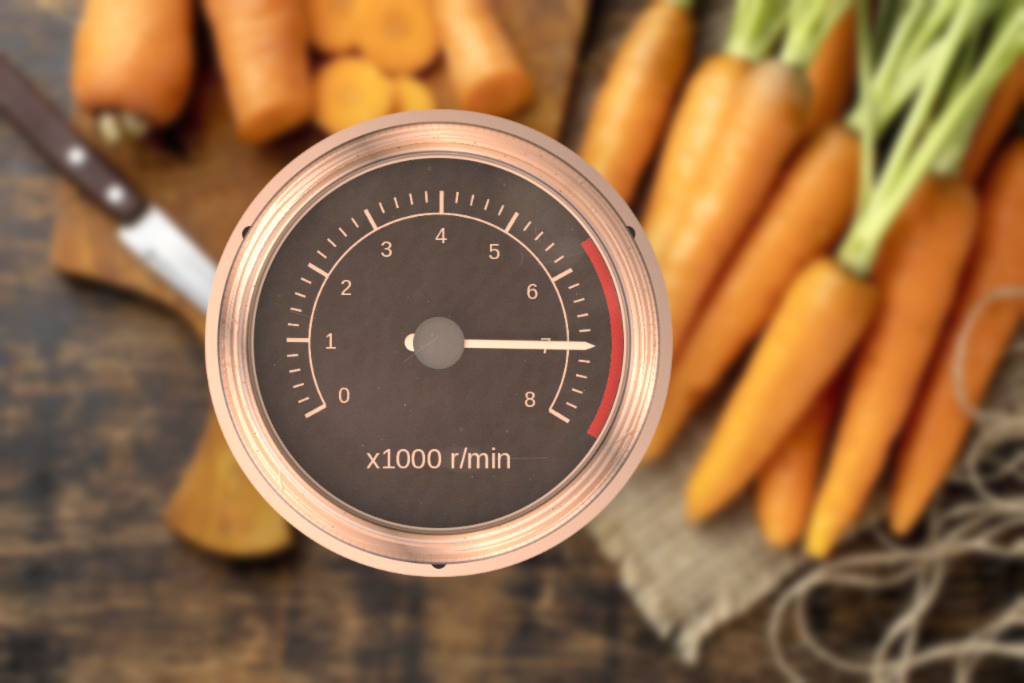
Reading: 7000,rpm
